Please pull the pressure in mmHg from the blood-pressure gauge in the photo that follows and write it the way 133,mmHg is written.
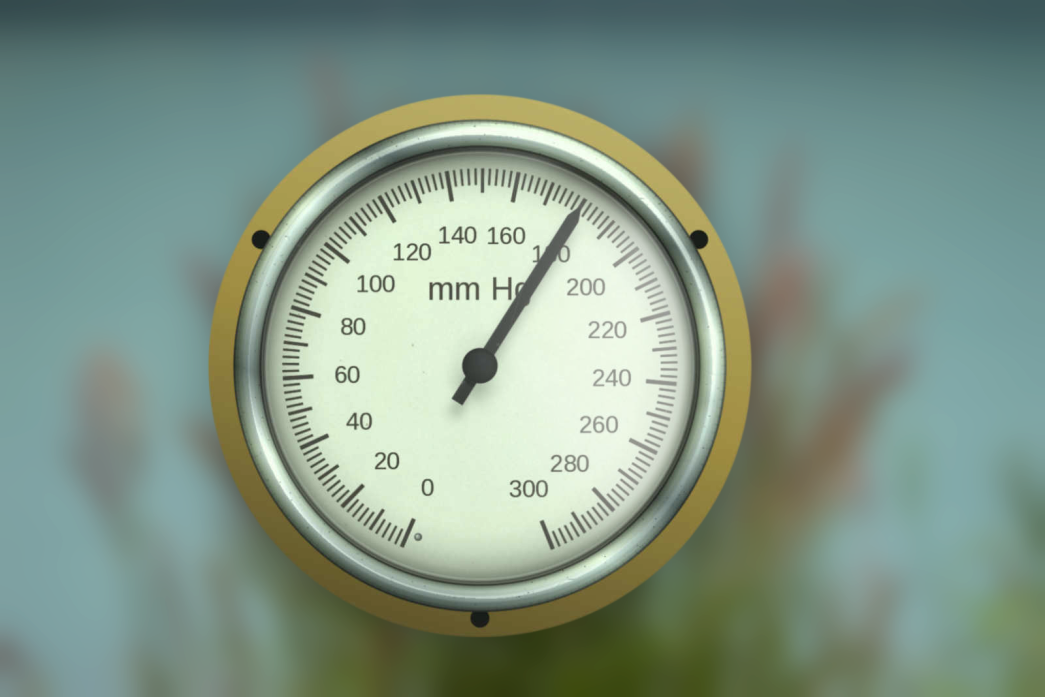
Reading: 180,mmHg
